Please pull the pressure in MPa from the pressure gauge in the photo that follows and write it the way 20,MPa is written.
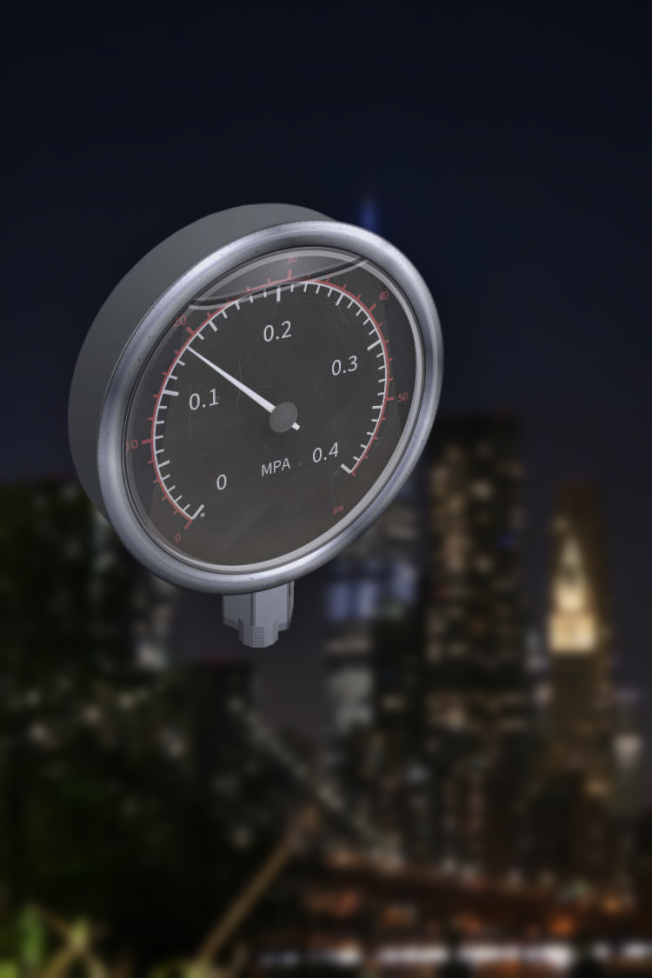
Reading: 0.13,MPa
